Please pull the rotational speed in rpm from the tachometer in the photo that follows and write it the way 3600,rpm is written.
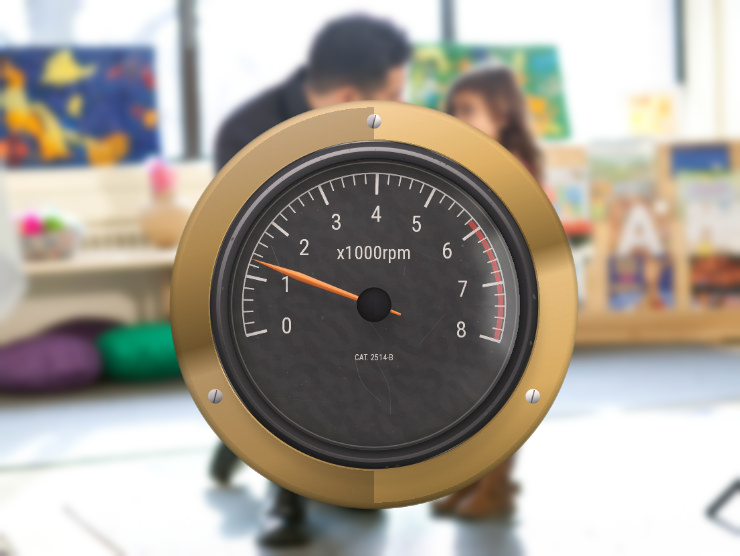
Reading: 1300,rpm
